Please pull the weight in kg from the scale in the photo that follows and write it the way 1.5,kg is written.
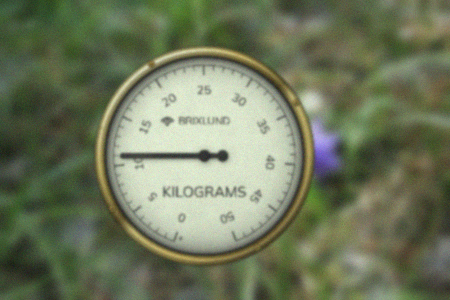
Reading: 11,kg
